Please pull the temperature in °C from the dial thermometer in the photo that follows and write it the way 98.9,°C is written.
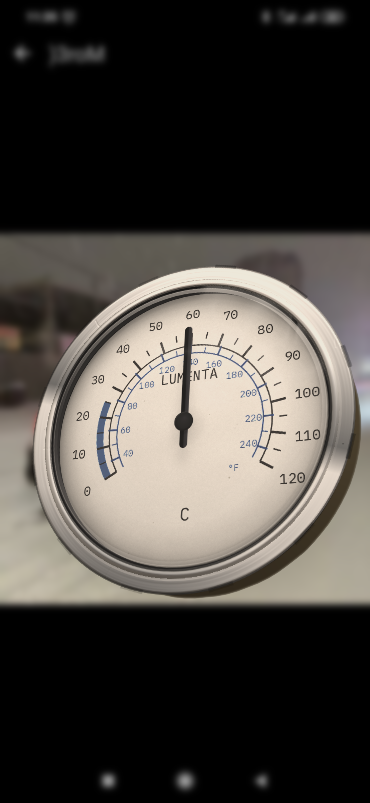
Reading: 60,°C
